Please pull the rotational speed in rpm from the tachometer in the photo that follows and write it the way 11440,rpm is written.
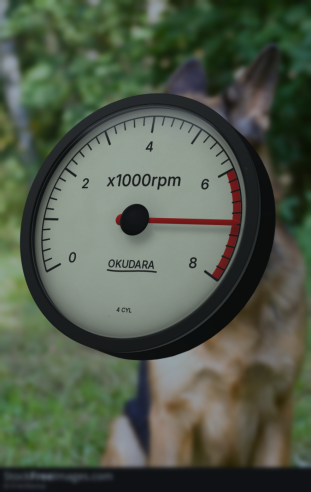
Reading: 7000,rpm
